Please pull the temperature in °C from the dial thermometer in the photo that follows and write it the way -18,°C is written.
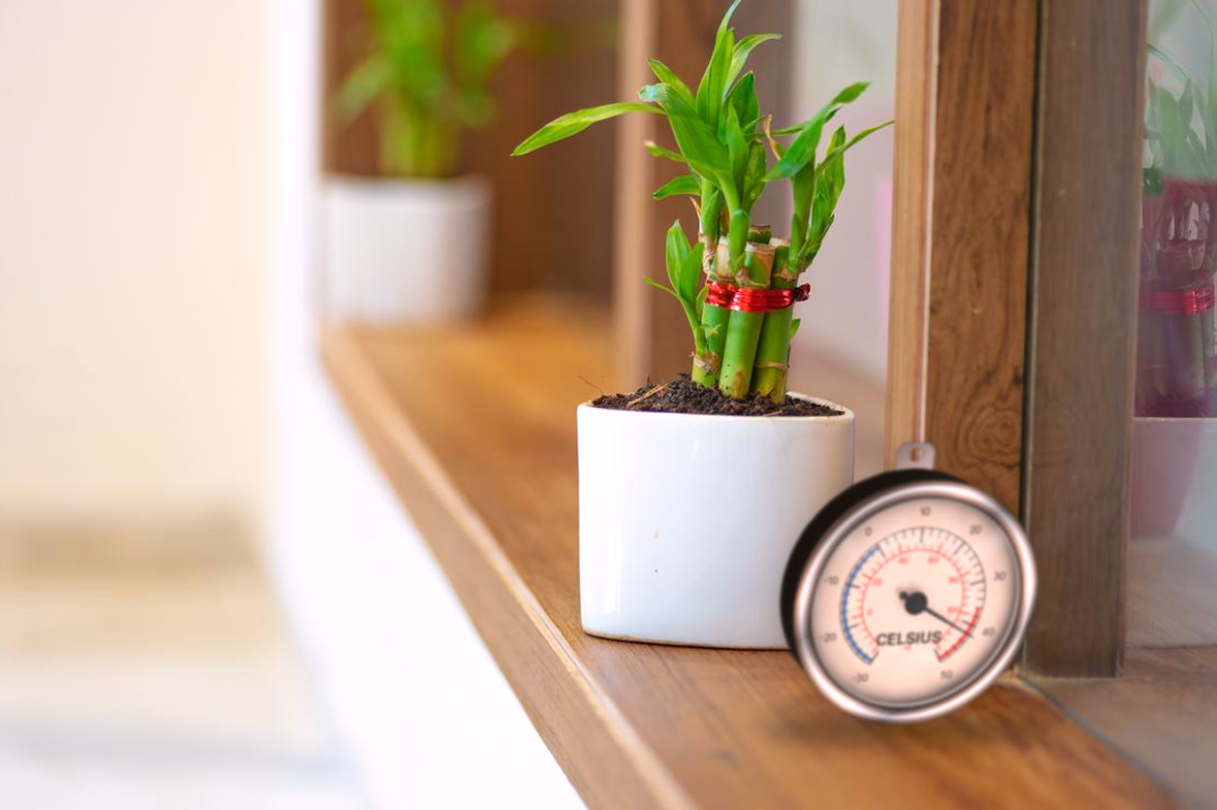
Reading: 42,°C
